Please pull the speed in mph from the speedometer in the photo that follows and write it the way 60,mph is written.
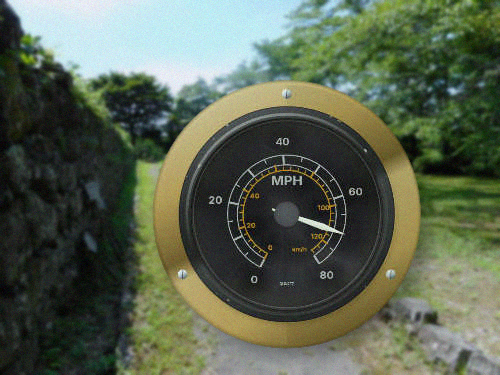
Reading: 70,mph
